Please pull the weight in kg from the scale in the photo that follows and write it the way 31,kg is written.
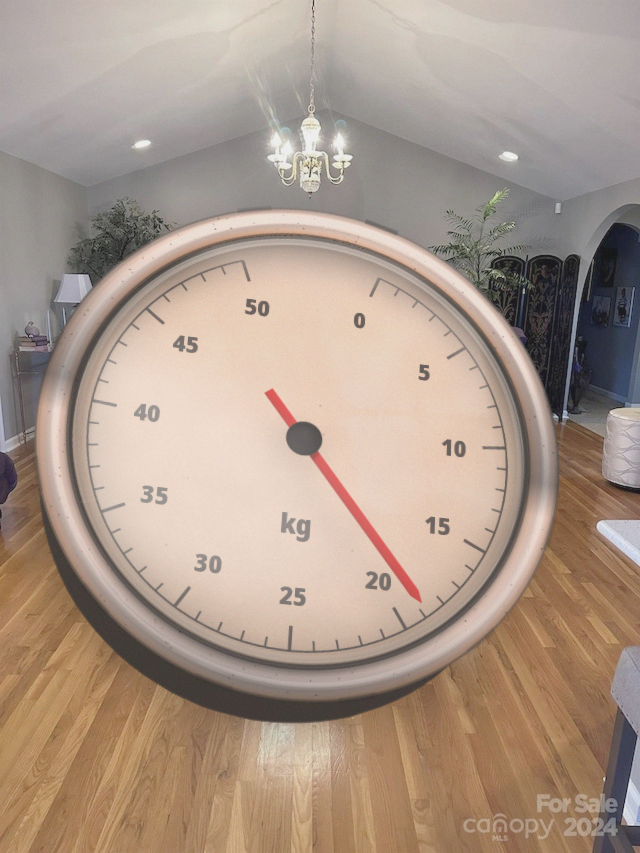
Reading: 19,kg
